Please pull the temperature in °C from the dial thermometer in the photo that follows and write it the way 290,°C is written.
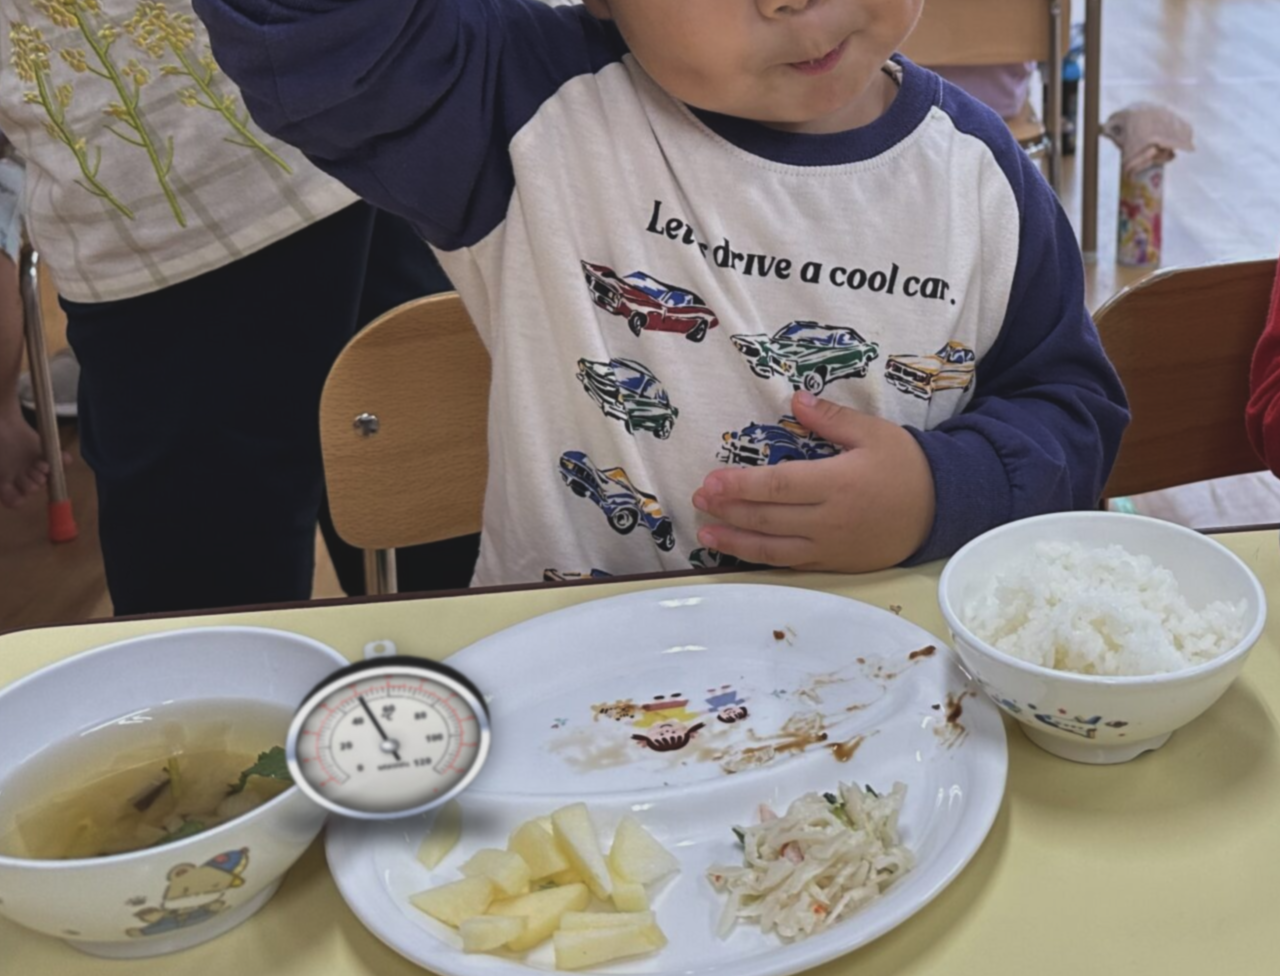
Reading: 50,°C
